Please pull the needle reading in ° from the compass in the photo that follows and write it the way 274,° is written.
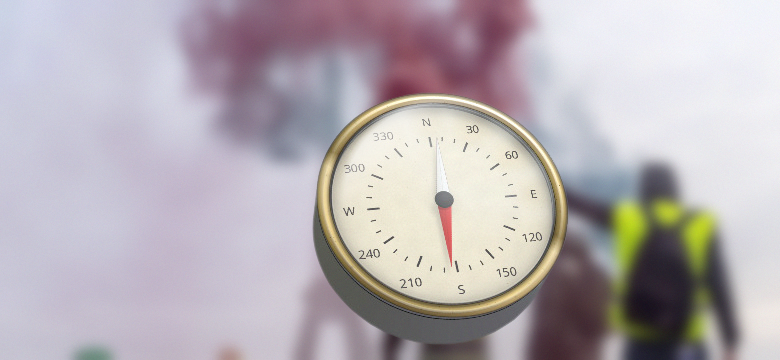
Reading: 185,°
